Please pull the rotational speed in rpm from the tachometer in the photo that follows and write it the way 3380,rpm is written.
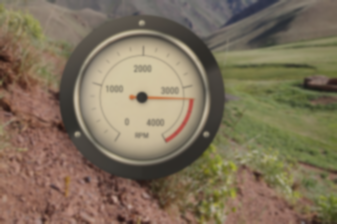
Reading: 3200,rpm
